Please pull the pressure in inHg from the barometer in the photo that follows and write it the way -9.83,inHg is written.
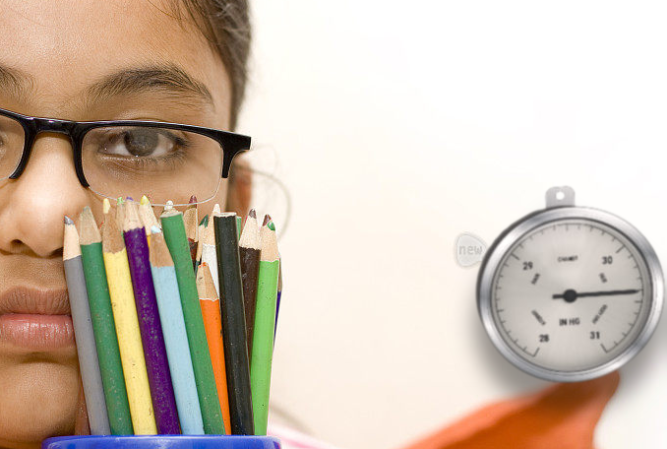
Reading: 30.4,inHg
